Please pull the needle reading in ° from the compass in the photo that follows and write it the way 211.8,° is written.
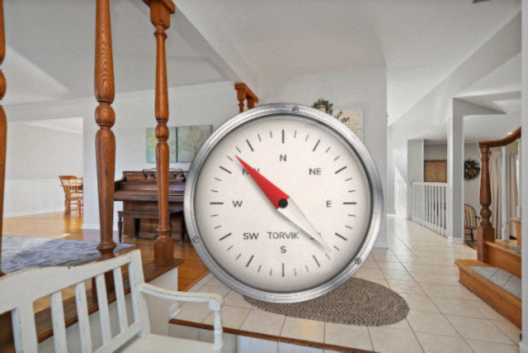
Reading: 315,°
